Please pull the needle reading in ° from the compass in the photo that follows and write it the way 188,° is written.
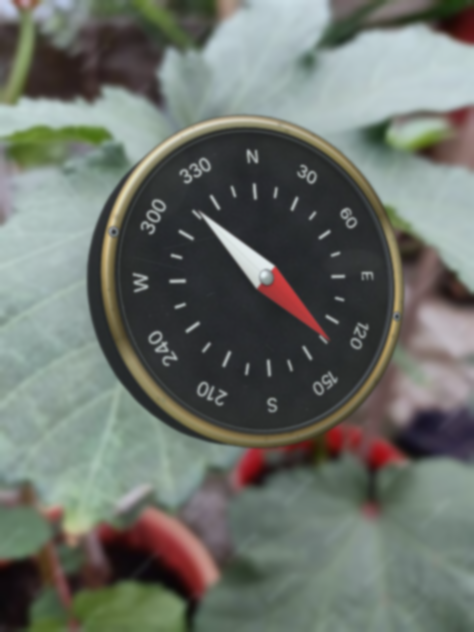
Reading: 135,°
